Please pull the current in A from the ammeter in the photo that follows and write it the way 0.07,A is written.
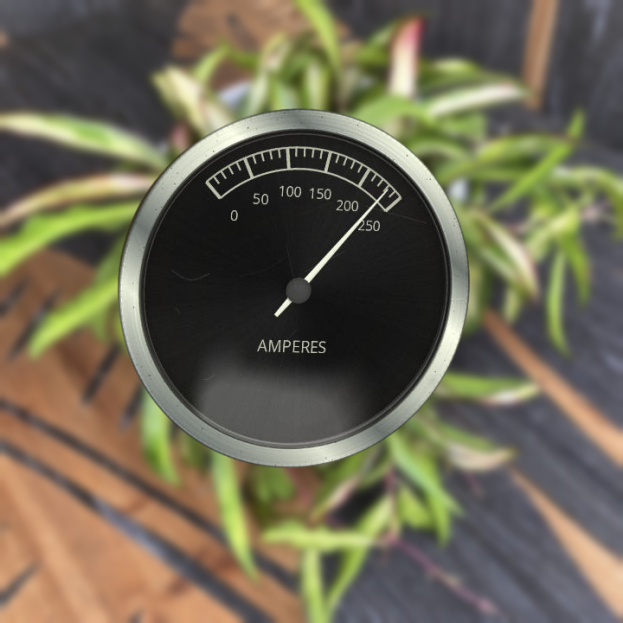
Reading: 230,A
